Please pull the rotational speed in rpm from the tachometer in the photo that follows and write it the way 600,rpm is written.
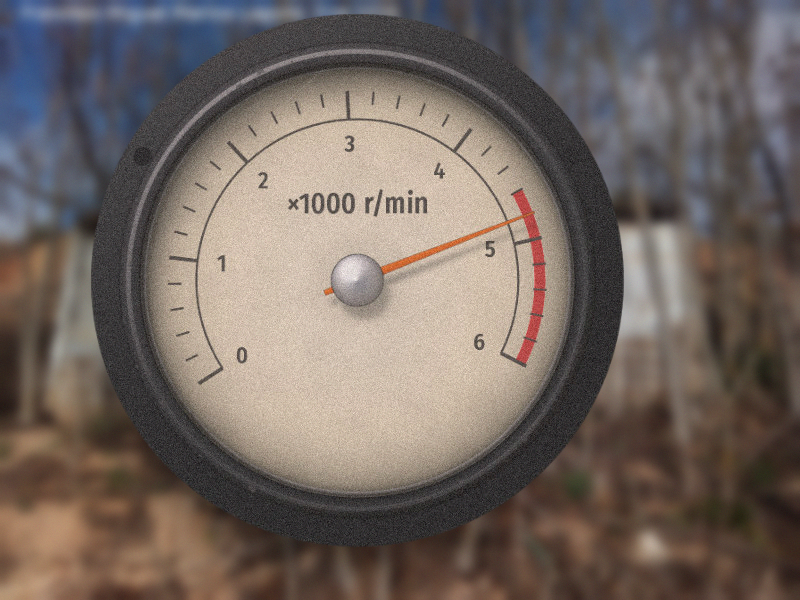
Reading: 4800,rpm
